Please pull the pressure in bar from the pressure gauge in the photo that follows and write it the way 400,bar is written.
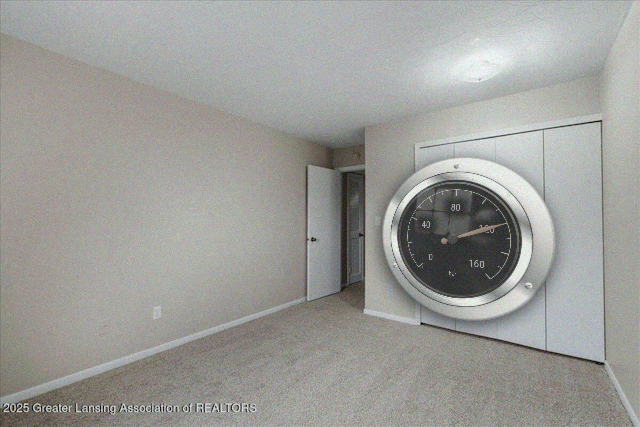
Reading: 120,bar
